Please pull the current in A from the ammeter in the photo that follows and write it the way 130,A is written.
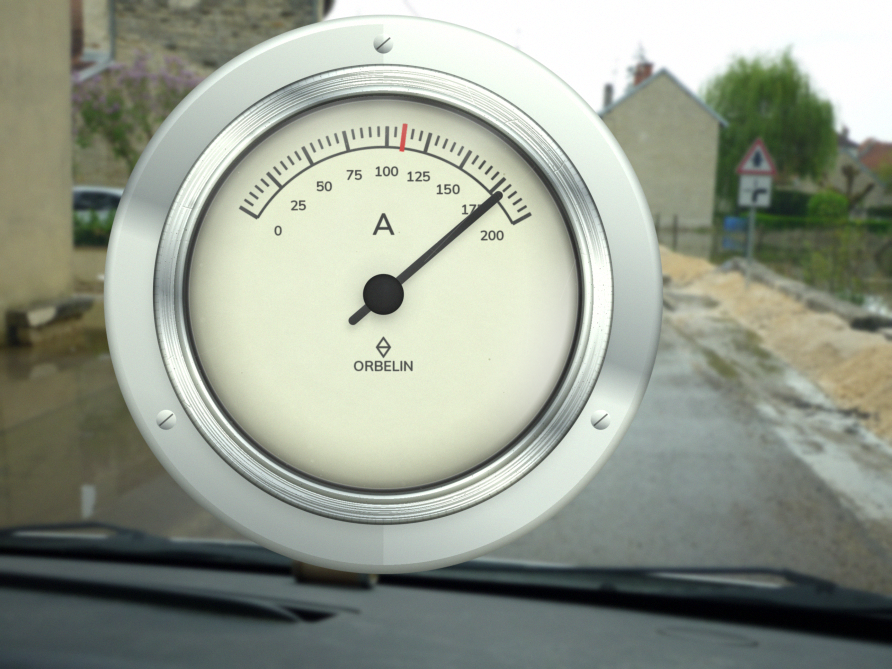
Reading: 180,A
